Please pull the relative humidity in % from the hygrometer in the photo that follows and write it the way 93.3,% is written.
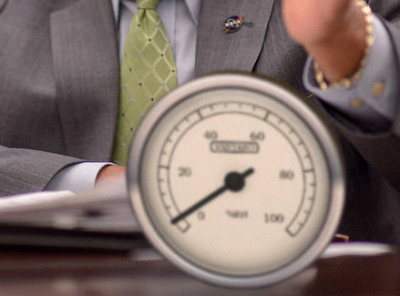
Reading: 4,%
